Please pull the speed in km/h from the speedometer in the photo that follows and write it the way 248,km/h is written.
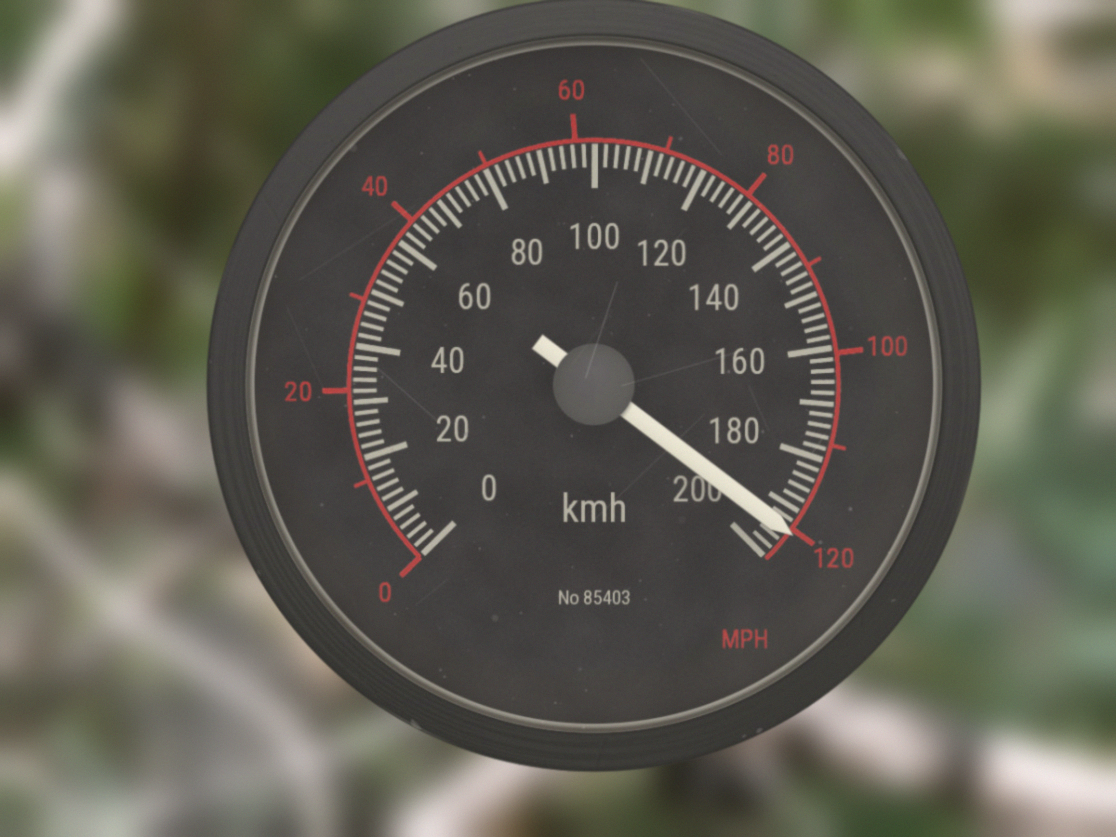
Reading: 194,km/h
